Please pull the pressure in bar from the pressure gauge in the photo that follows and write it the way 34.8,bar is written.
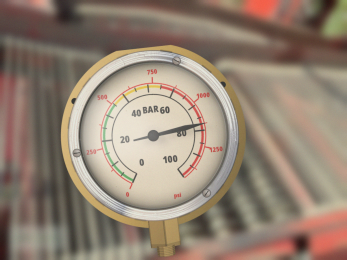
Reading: 77.5,bar
